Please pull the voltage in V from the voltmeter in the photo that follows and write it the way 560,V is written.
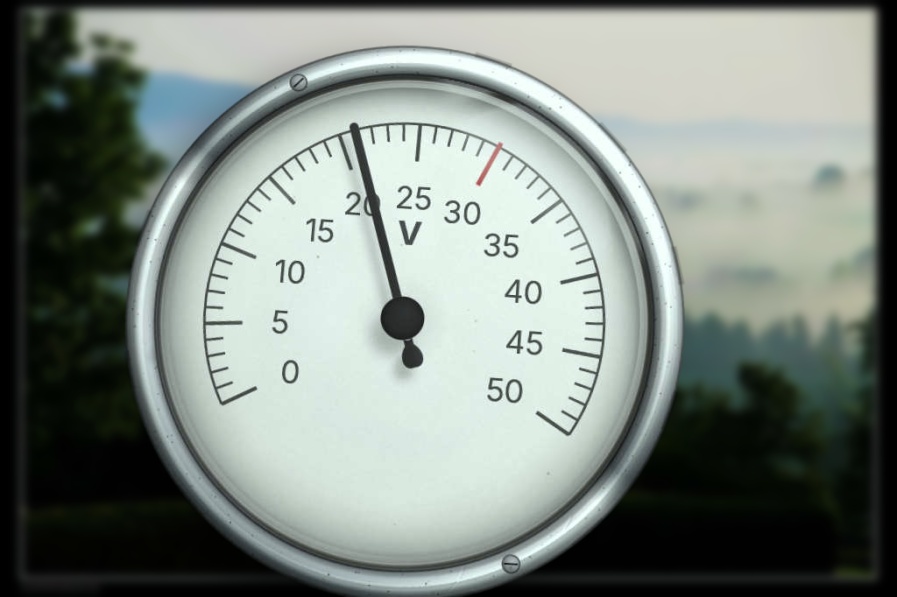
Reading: 21,V
